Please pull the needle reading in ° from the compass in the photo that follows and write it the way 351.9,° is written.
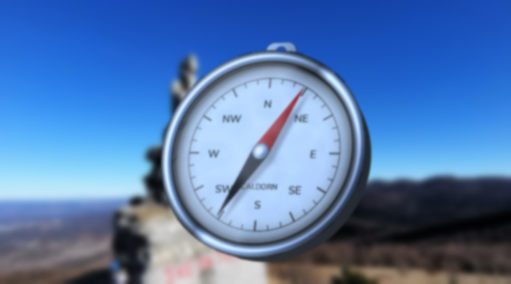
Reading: 30,°
